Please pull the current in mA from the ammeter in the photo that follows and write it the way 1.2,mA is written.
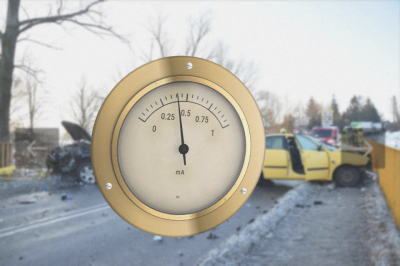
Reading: 0.4,mA
